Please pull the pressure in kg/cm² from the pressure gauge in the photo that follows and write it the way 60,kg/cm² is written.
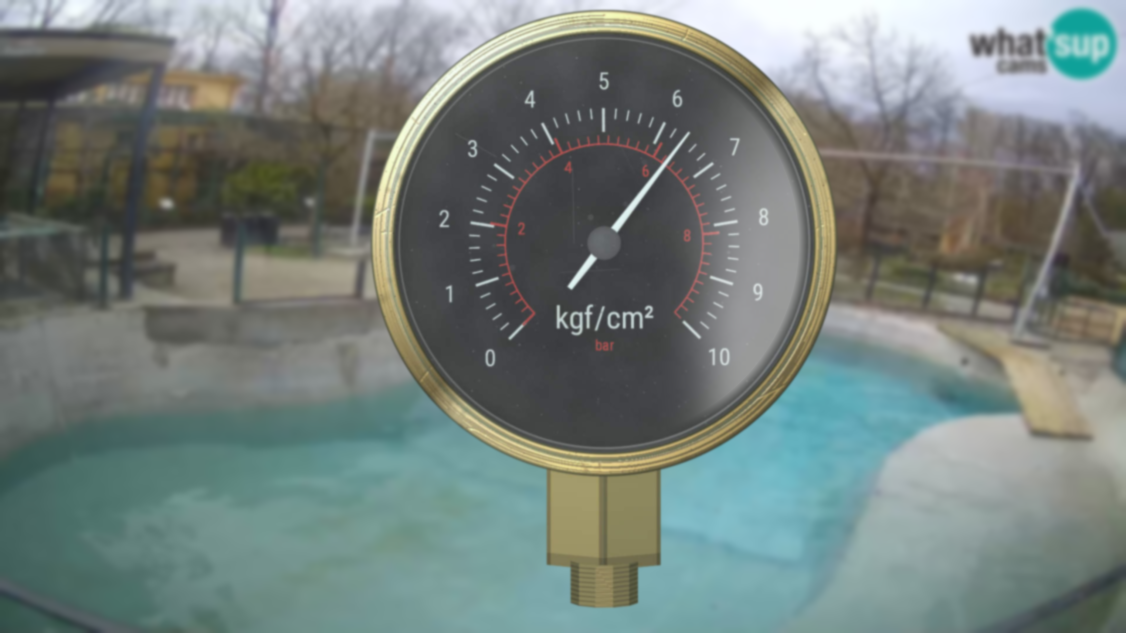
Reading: 6.4,kg/cm²
